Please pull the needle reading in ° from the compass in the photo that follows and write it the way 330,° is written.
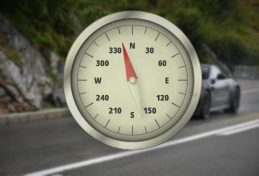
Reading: 345,°
